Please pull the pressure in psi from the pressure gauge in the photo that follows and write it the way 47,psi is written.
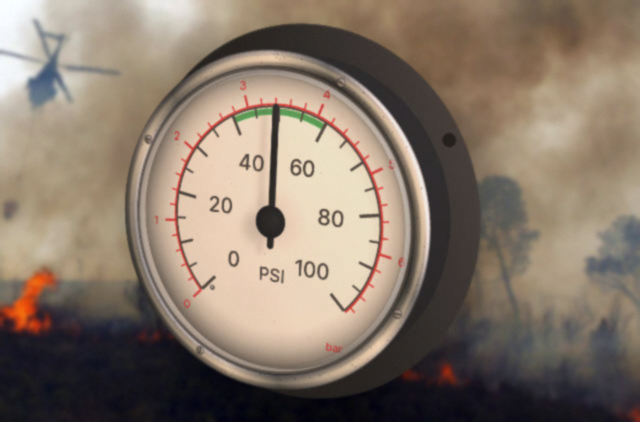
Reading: 50,psi
